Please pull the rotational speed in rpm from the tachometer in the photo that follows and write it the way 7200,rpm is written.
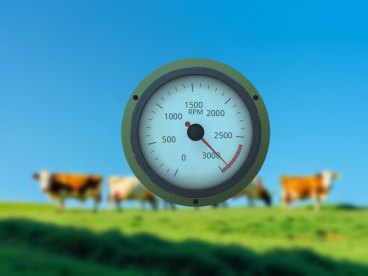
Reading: 2900,rpm
